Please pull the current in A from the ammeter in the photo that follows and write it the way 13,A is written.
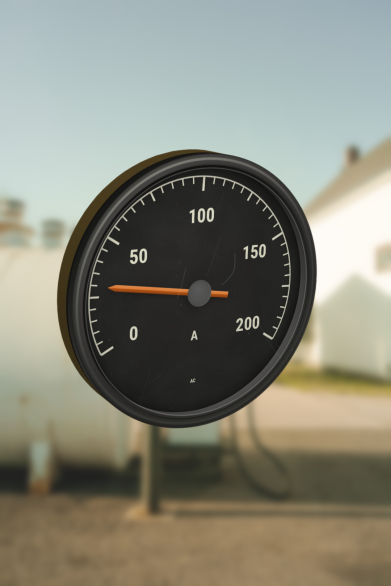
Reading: 30,A
